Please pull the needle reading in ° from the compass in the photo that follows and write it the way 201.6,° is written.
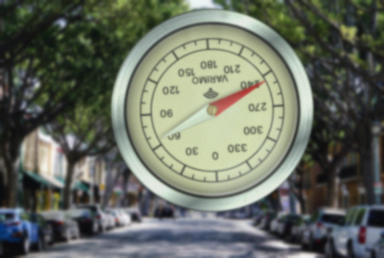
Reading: 245,°
